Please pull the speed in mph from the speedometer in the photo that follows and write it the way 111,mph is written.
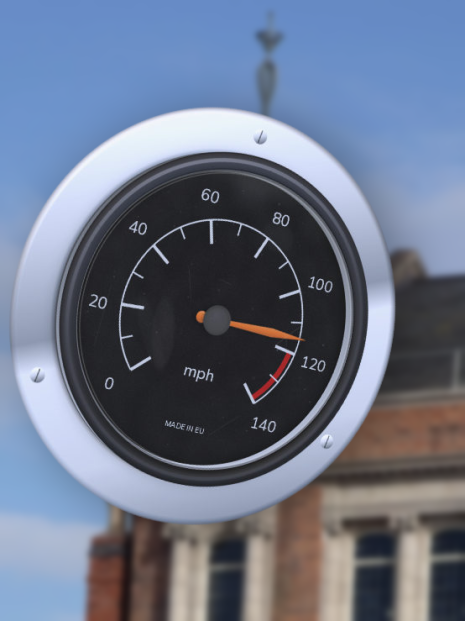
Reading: 115,mph
